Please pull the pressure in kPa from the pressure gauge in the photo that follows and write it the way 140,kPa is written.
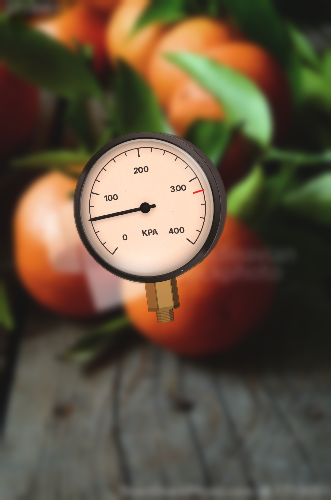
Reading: 60,kPa
